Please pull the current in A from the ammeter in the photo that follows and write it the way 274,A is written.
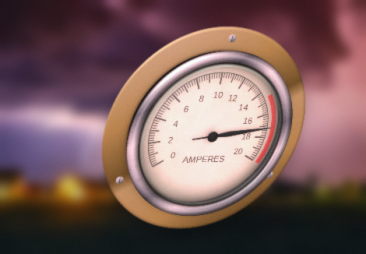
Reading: 17,A
